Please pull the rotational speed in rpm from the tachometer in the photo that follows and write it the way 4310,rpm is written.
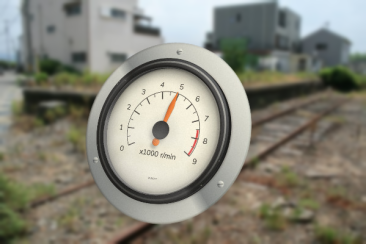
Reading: 5000,rpm
